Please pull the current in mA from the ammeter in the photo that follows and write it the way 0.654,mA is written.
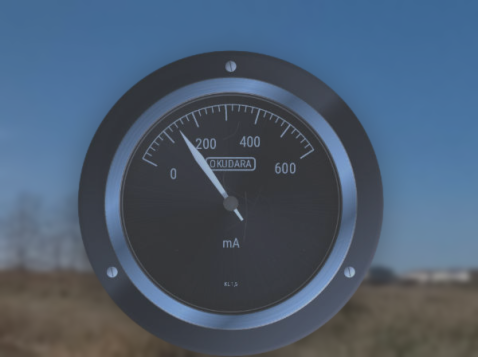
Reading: 140,mA
